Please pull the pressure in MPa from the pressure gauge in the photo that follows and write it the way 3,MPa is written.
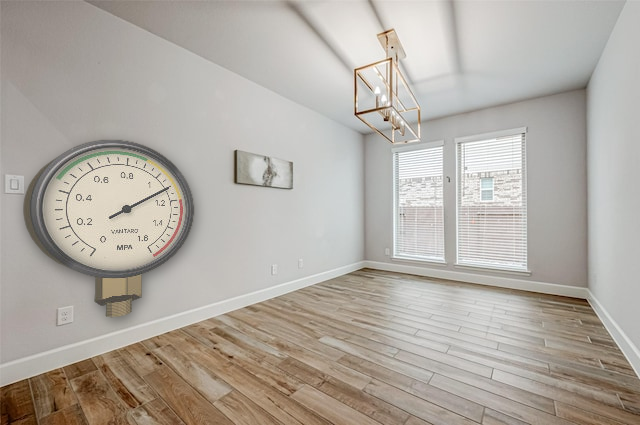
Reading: 1.1,MPa
